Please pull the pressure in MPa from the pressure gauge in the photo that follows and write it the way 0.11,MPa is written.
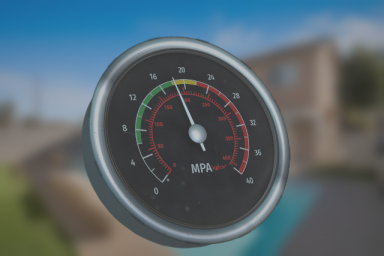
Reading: 18,MPa
